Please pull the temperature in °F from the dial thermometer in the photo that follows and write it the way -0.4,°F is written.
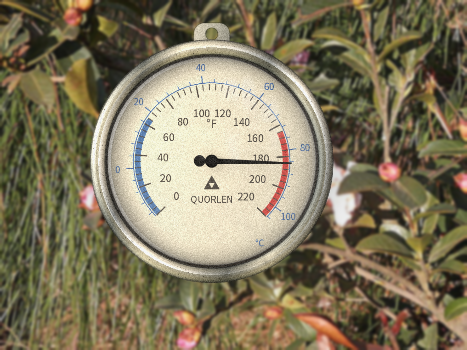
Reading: 184,°F
